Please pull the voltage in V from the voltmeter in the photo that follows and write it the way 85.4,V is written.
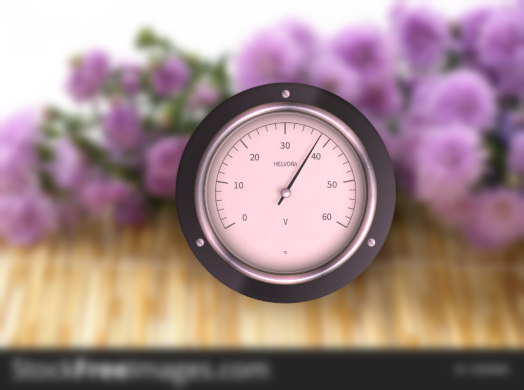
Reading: 38,V
